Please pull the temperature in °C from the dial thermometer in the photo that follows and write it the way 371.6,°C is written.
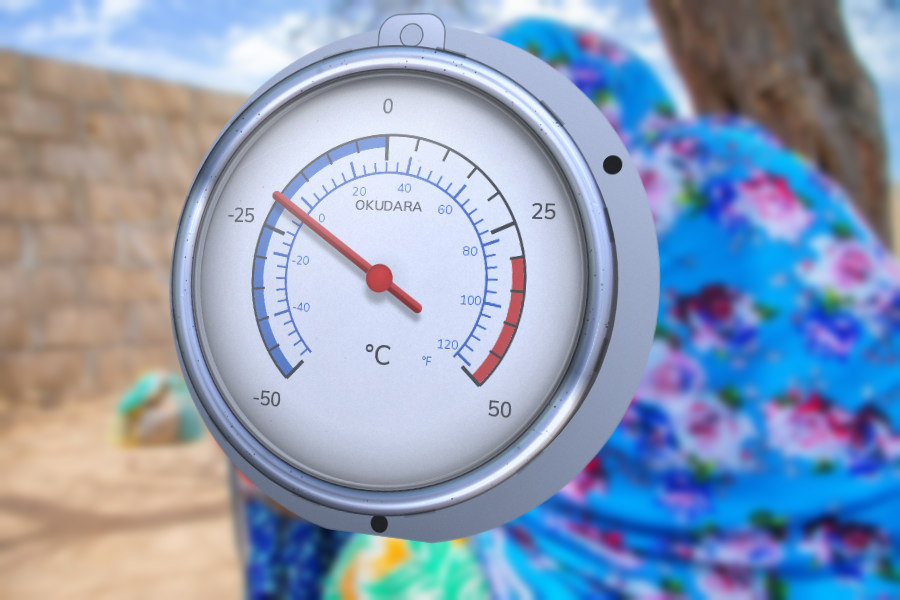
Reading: -20,°C
